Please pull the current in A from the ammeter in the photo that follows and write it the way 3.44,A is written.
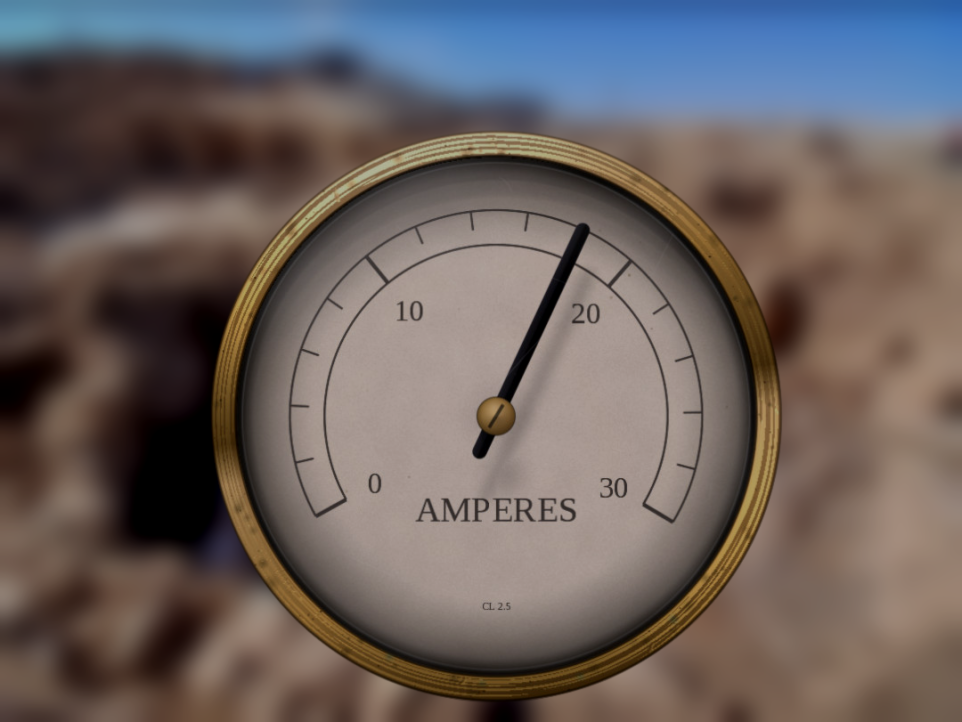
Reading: 18,A
